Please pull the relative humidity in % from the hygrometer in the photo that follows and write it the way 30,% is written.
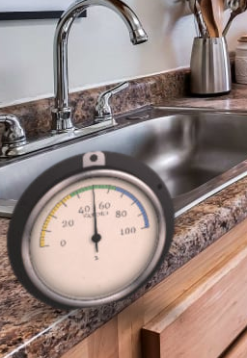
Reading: 50,%
